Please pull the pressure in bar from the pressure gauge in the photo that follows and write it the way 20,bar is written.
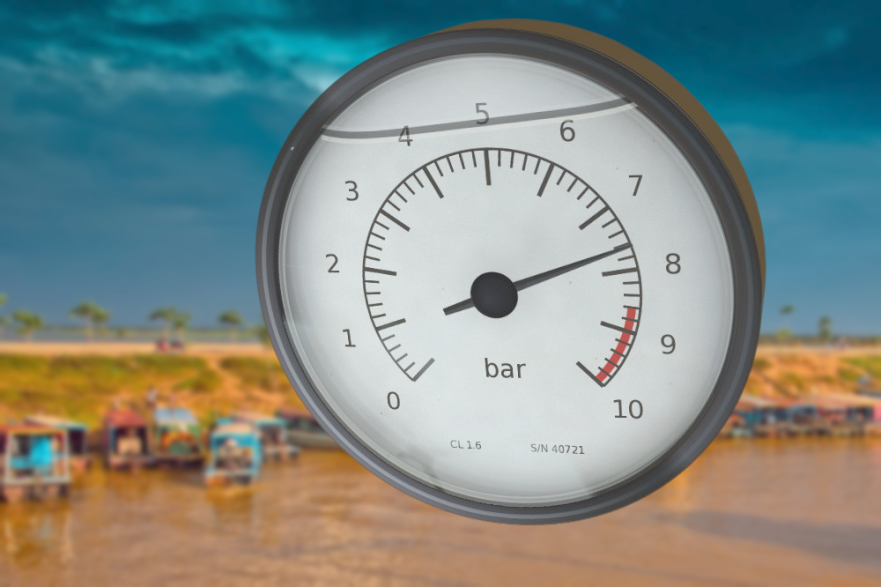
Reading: 7.6,bar
